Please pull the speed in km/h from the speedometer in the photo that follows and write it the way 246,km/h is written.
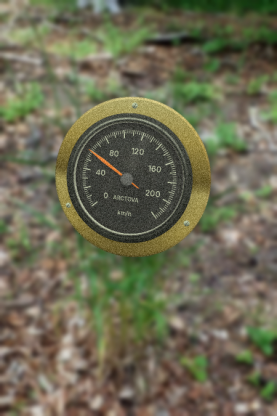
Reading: 60,km/h
